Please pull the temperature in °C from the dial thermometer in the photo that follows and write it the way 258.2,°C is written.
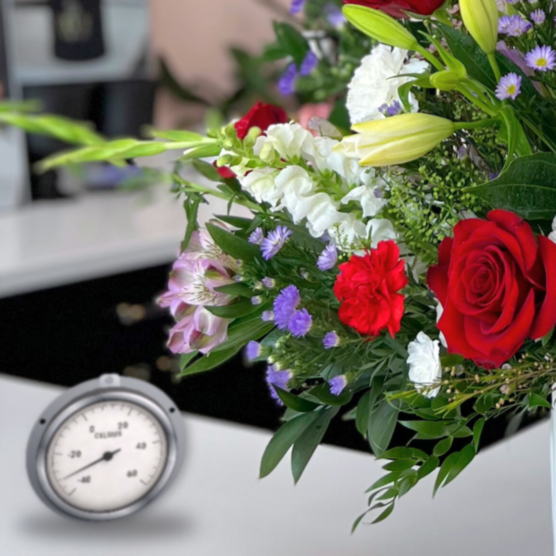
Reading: -32,°C
